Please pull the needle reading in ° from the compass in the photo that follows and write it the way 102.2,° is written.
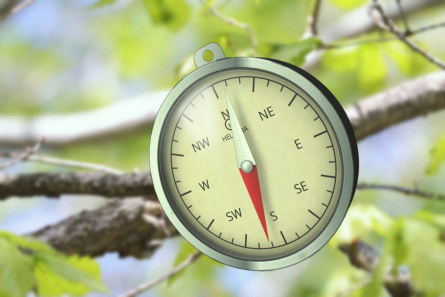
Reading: 190,°
